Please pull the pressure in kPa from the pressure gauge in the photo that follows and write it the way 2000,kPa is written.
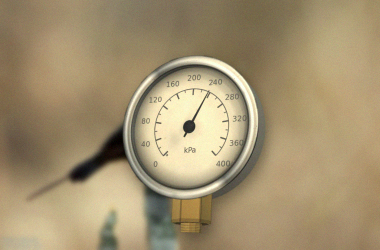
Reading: 240,kPa
